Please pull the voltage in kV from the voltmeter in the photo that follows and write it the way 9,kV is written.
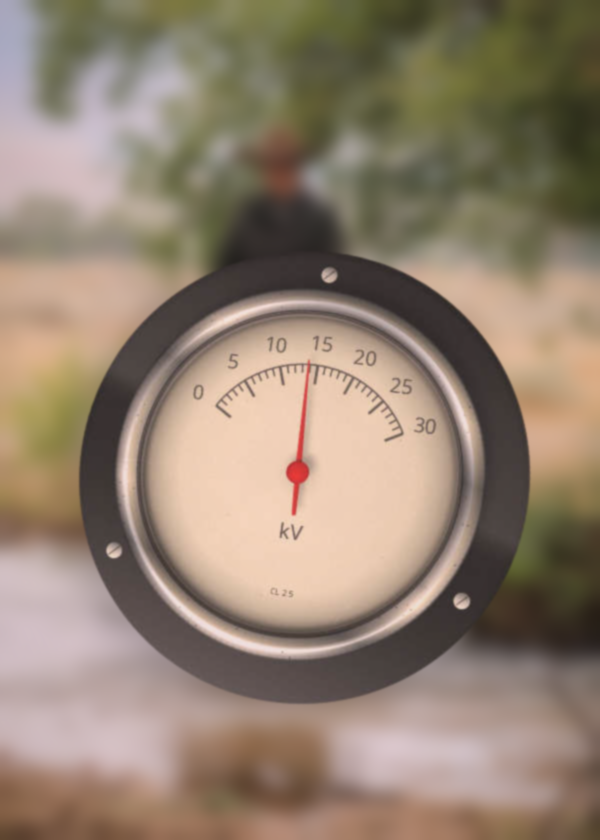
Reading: 14,kV
